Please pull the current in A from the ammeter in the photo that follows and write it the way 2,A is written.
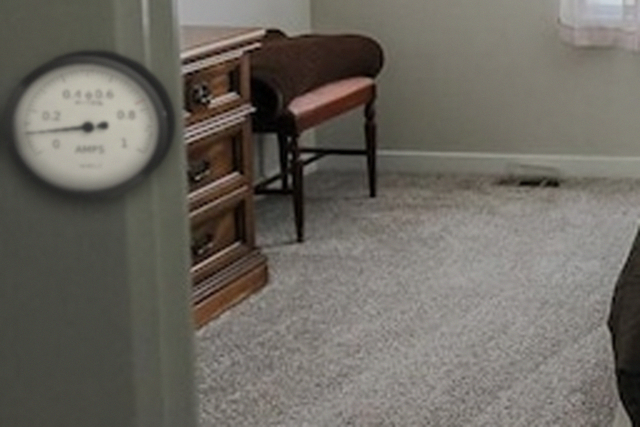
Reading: 0.1,A
